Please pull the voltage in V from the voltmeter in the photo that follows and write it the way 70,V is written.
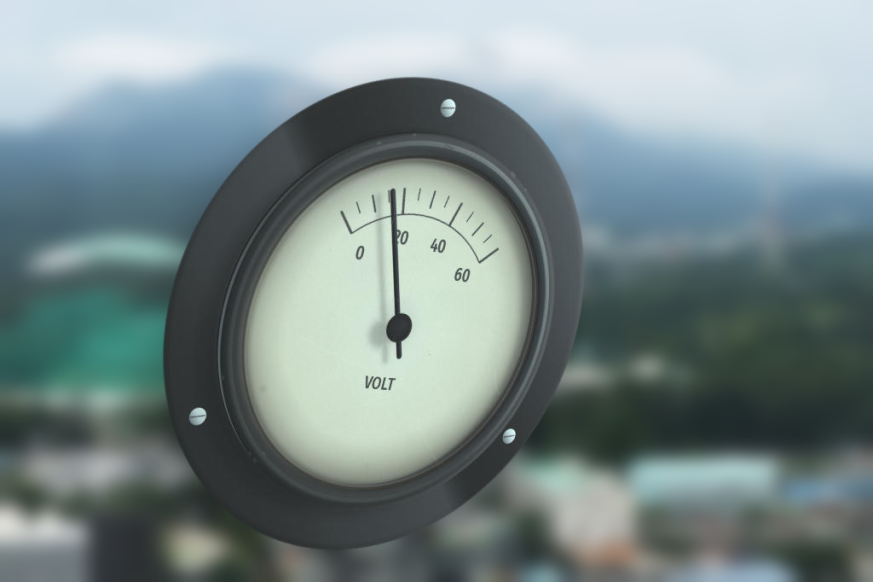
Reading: 15,V
